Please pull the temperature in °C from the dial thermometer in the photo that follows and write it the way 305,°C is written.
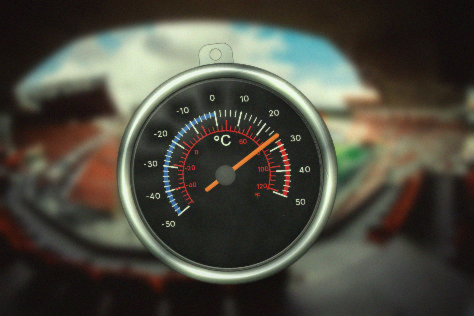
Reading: 26,°C
